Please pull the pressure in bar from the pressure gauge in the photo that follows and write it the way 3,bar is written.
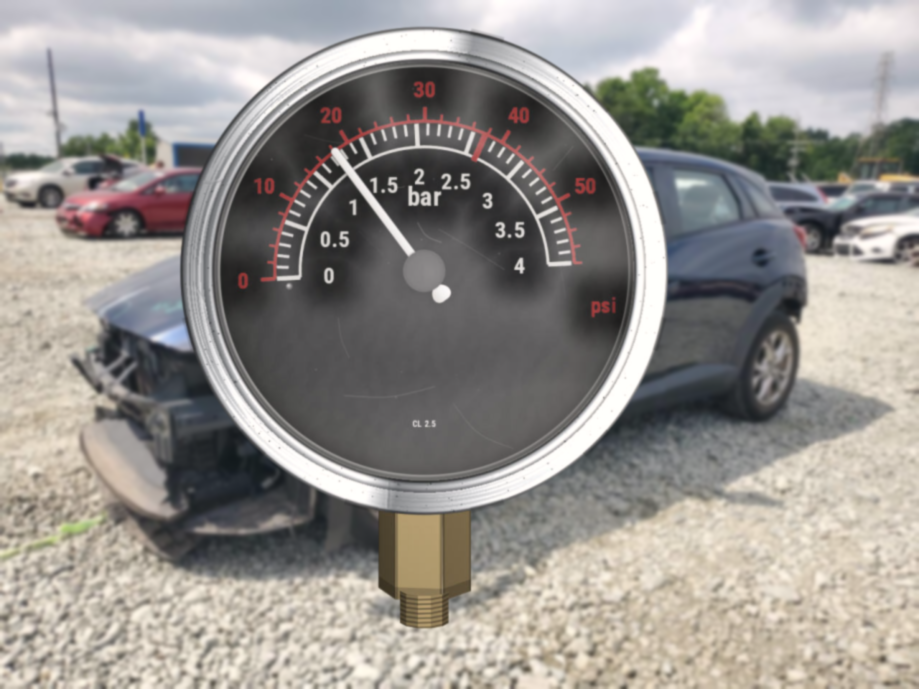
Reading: 1.25,bar
